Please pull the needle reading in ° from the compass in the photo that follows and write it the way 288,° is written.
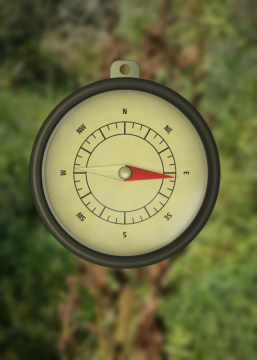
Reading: 95,°
